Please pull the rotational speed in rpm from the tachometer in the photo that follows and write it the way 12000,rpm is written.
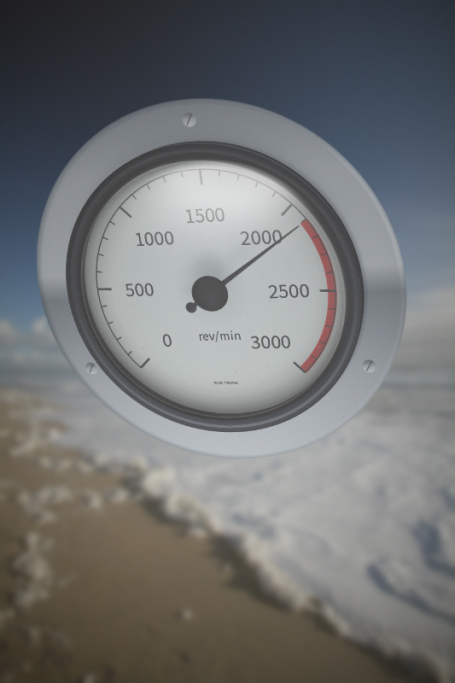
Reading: 2100,rpm
